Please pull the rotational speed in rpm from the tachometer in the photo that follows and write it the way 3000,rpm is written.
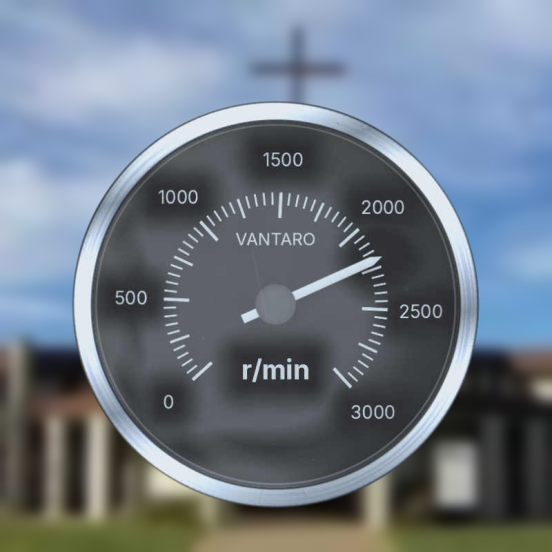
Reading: 2200,rpm
